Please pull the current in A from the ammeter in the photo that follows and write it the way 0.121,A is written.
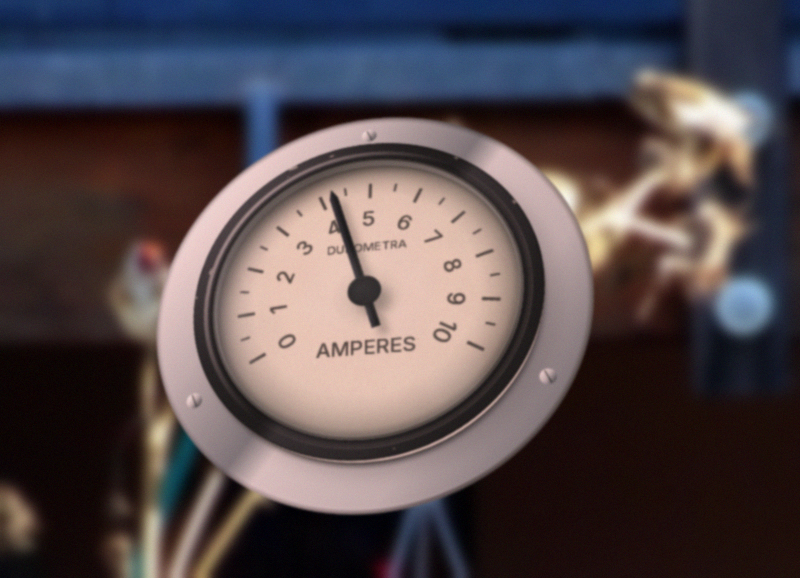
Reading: 4.25,A
